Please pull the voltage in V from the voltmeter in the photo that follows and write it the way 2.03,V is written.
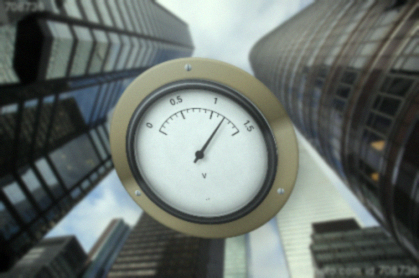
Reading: 1.2,V
